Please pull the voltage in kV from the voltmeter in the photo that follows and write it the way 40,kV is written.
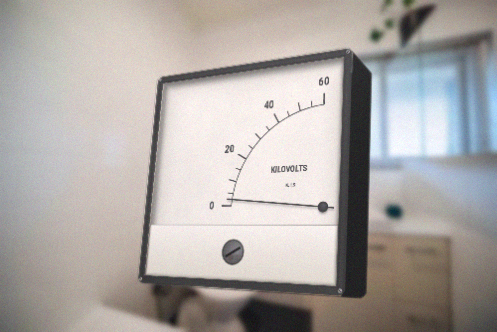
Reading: 2.5,kV
